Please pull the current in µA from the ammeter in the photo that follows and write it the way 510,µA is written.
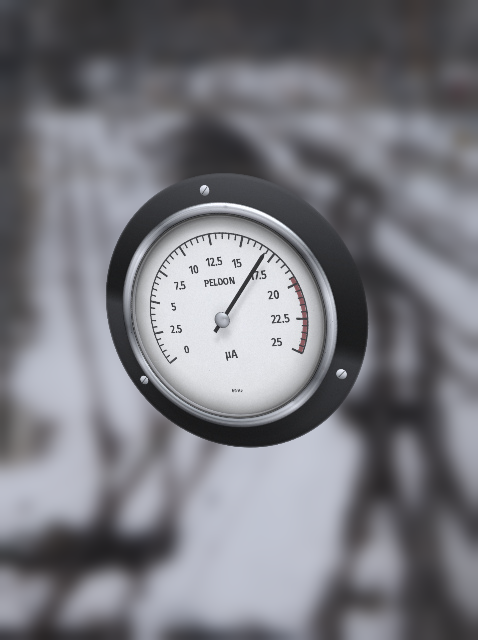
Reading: 17,µA
